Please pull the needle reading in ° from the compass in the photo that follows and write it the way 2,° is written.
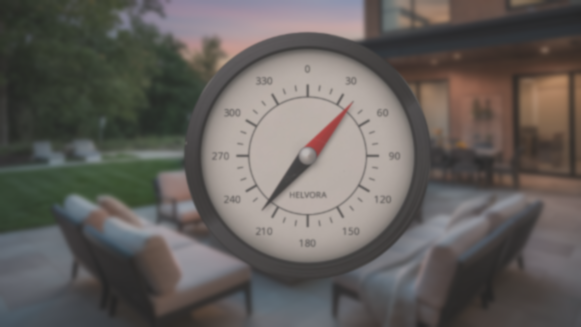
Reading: 40,°
